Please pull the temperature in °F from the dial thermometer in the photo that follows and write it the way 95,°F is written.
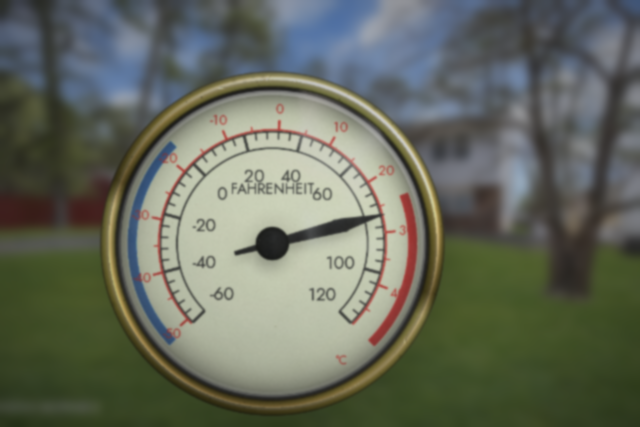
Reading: 80,°F
